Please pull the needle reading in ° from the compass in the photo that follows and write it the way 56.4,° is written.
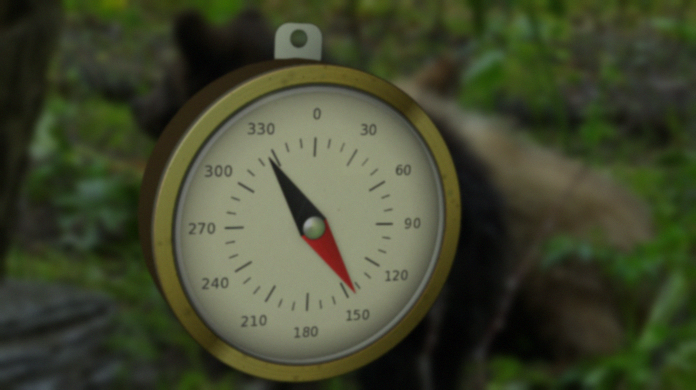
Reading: 145,°
